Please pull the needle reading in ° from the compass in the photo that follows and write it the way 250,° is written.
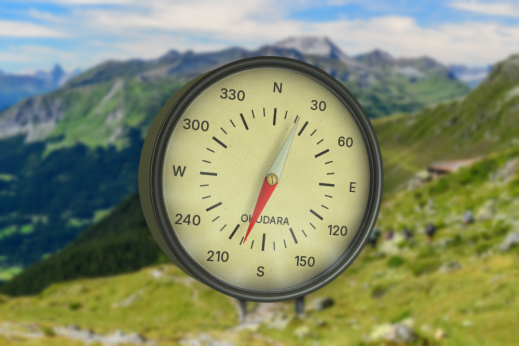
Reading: 200,°
